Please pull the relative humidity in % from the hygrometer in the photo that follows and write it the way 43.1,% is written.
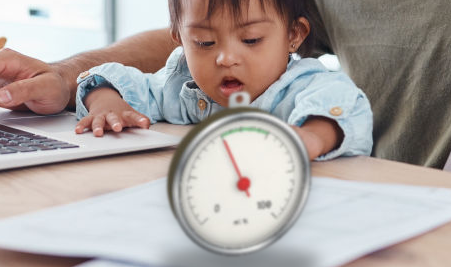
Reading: 40,%
